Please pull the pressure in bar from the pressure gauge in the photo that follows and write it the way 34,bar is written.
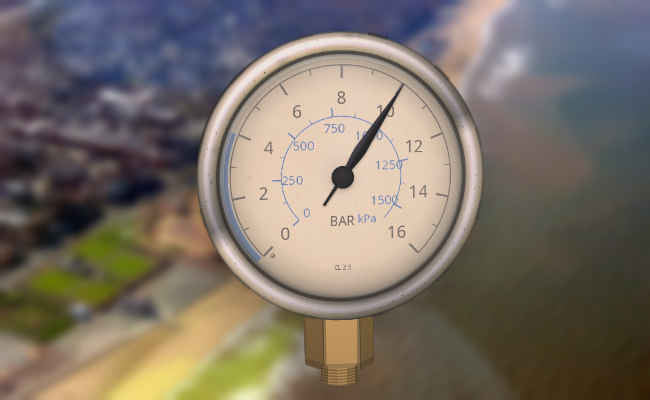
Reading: 10,bar
